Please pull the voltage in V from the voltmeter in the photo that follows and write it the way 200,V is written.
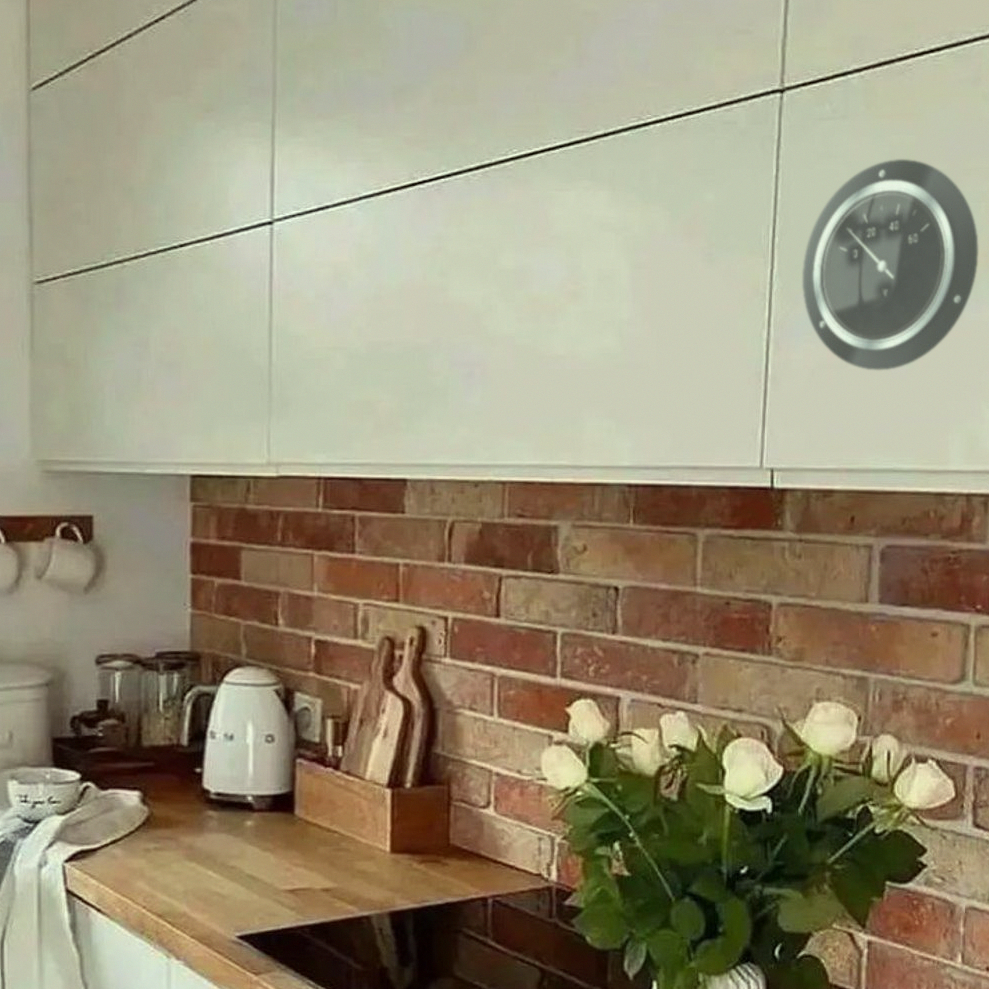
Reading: 10,V
